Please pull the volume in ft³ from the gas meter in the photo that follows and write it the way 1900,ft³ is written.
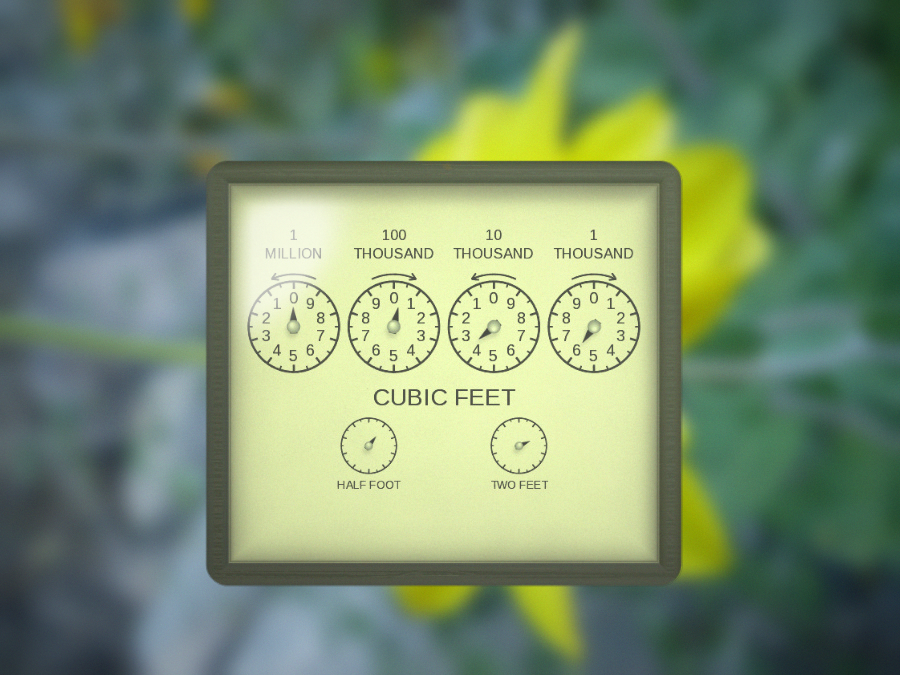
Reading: 3600,ft³
